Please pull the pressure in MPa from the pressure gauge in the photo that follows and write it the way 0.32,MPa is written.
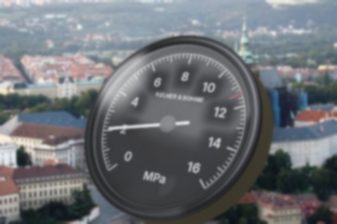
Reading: 2,MPa
